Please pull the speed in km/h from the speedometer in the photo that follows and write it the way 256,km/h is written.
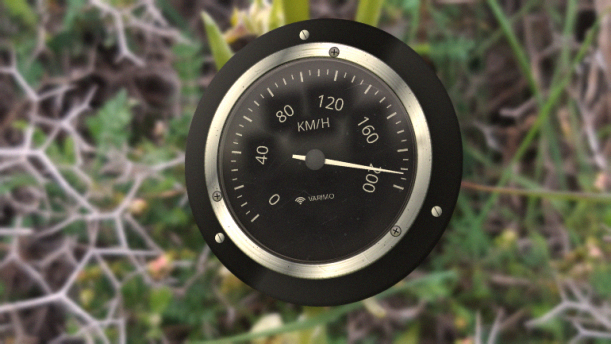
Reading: 192.5,km/h
